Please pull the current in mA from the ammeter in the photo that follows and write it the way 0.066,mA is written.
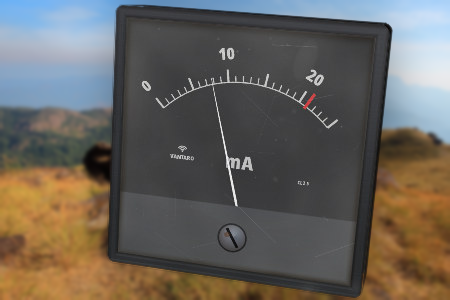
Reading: 8,mA
